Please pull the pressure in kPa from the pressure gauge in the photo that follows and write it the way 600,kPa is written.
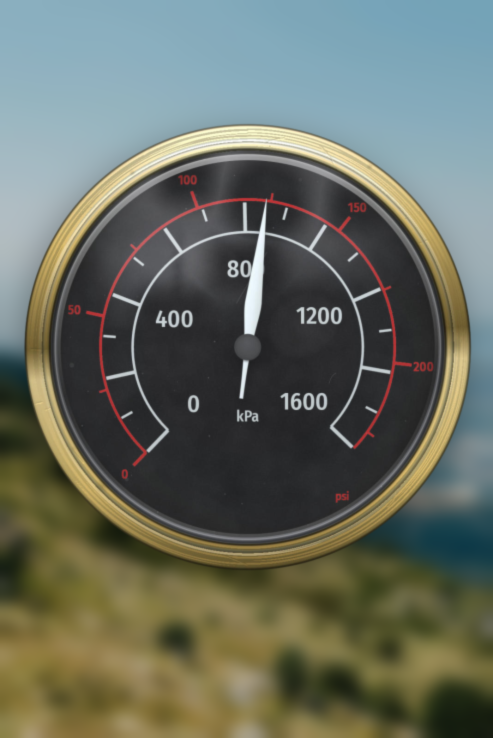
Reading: 850,kPa
